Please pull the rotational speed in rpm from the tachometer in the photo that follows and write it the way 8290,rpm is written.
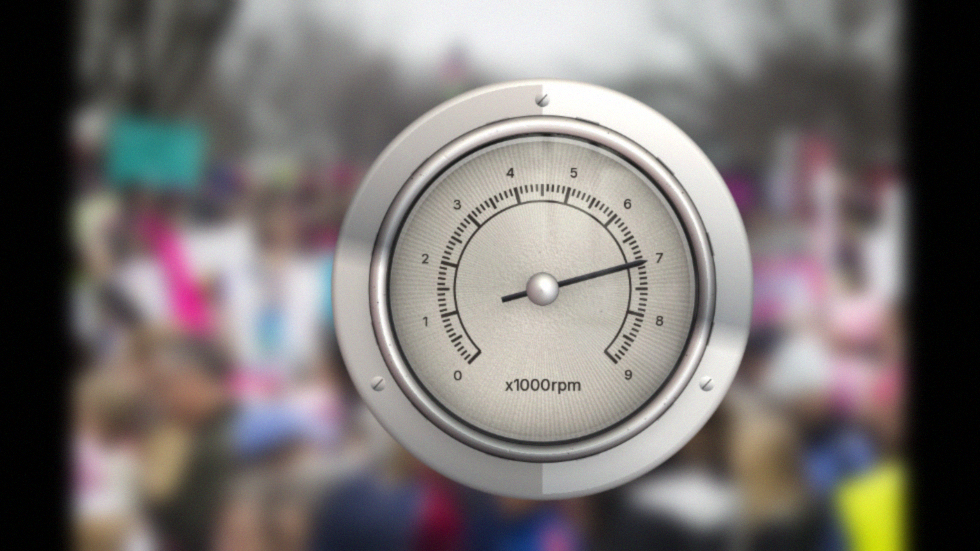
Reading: 7000,rpm
